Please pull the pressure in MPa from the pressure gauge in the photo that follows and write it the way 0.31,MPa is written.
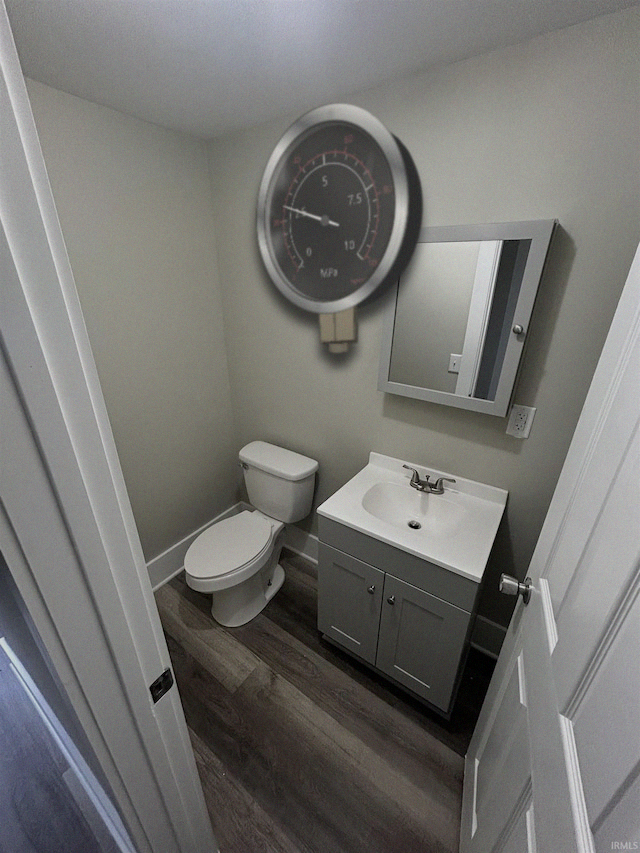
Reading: 2.5,MPa
